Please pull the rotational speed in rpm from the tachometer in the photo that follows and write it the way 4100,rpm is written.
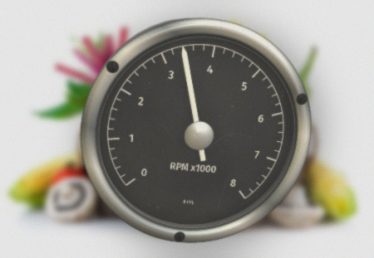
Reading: 3400,rpm
